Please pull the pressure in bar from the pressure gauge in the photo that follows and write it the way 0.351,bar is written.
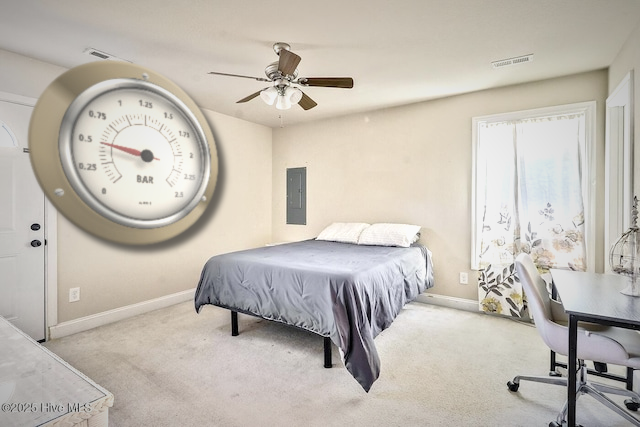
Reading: 0.5,bar
